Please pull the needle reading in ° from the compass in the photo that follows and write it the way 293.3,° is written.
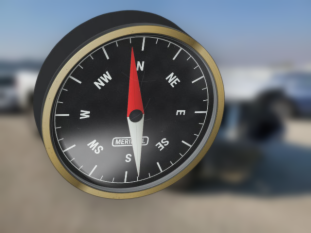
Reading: 350,°
